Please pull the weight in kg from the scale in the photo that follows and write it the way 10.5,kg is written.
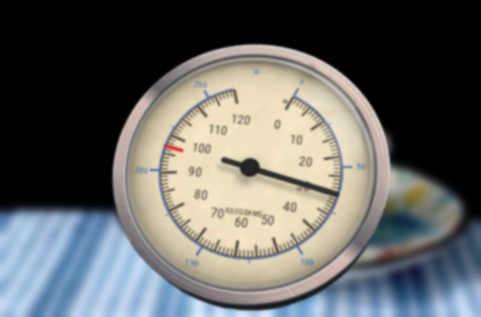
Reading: 30,kg
